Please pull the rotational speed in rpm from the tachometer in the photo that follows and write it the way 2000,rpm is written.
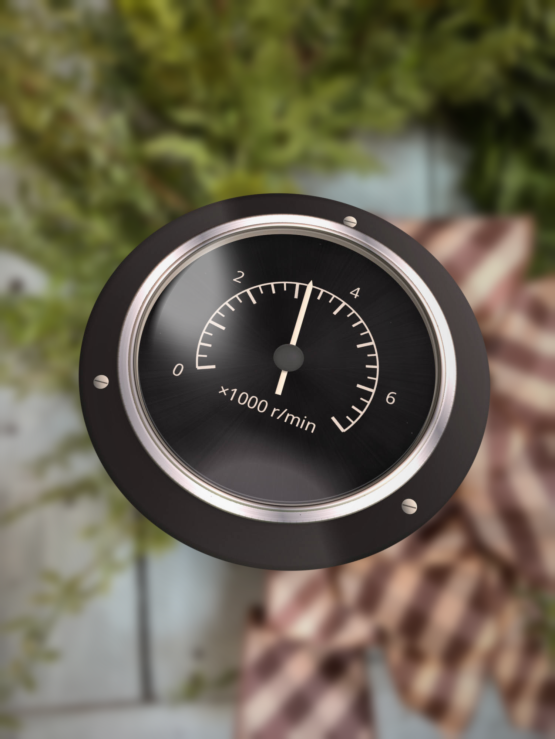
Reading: 3250,rpm
